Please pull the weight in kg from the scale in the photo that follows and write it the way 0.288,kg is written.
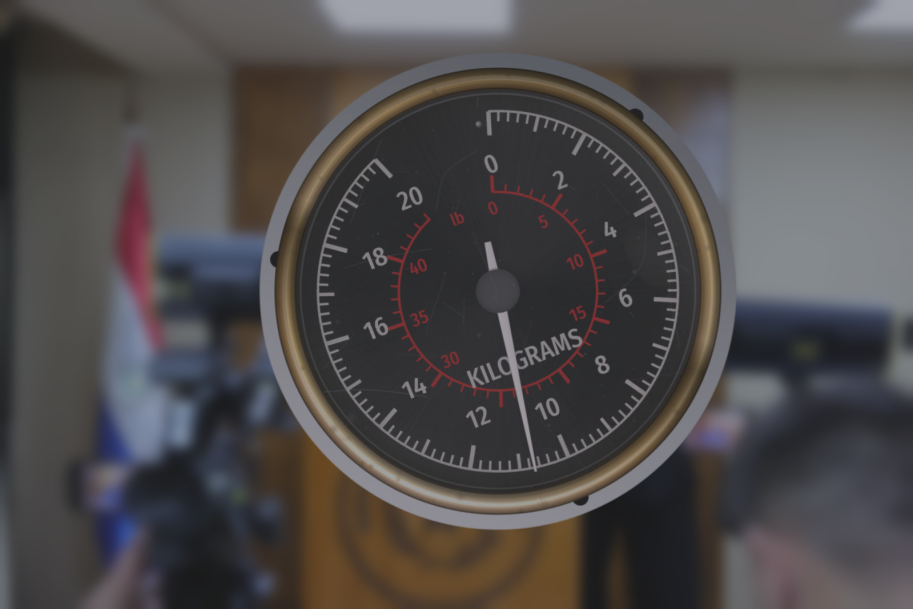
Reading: 10.7,kg
